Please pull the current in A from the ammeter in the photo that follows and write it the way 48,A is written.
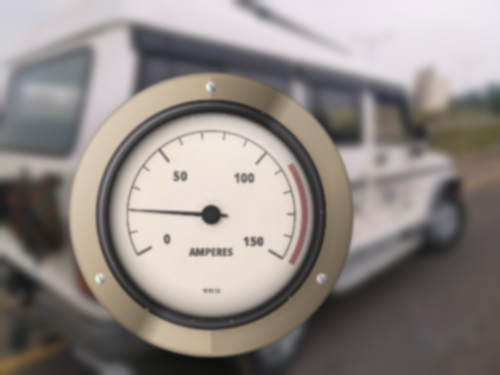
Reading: 20,A
